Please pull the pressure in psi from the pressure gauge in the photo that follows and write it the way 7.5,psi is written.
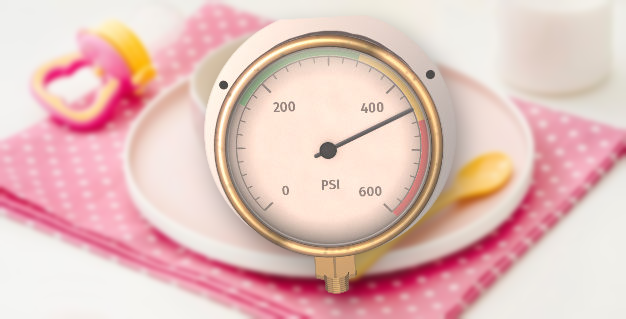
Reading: 440,psi
